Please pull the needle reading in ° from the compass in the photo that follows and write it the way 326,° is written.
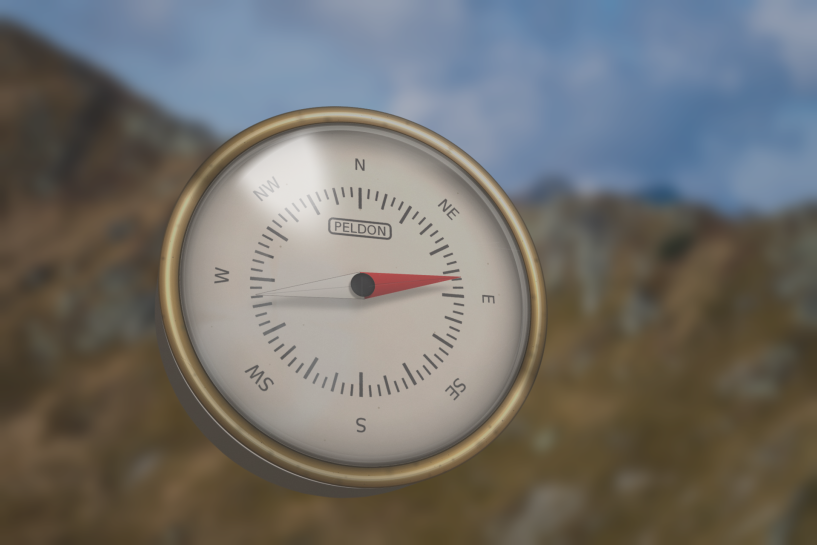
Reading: 80,°
